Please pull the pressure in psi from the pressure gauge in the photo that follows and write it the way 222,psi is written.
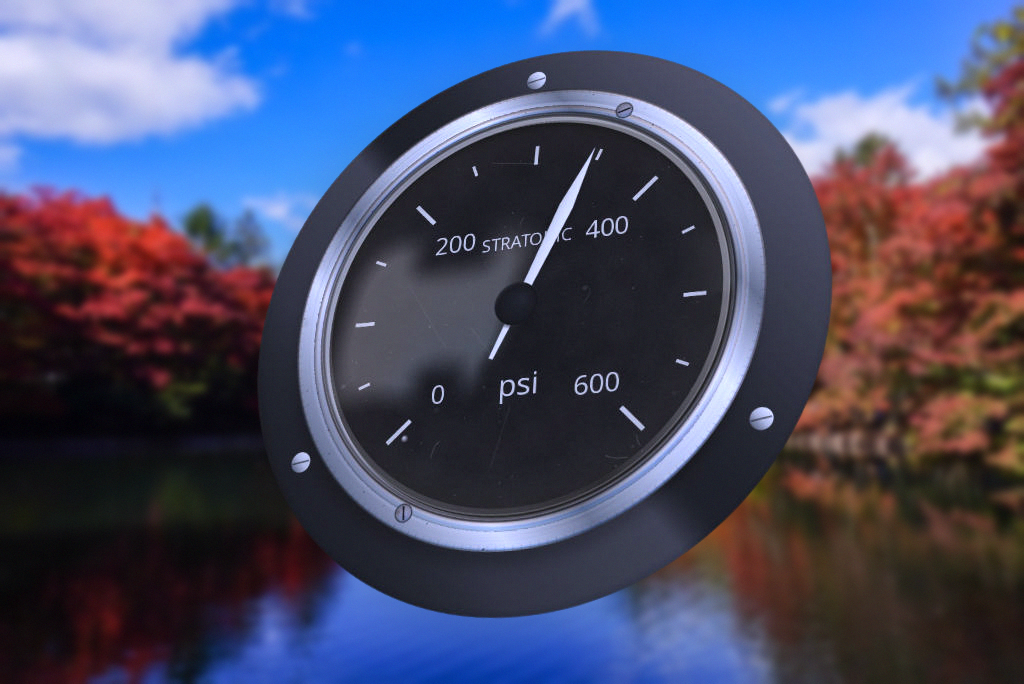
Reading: 350,psi
